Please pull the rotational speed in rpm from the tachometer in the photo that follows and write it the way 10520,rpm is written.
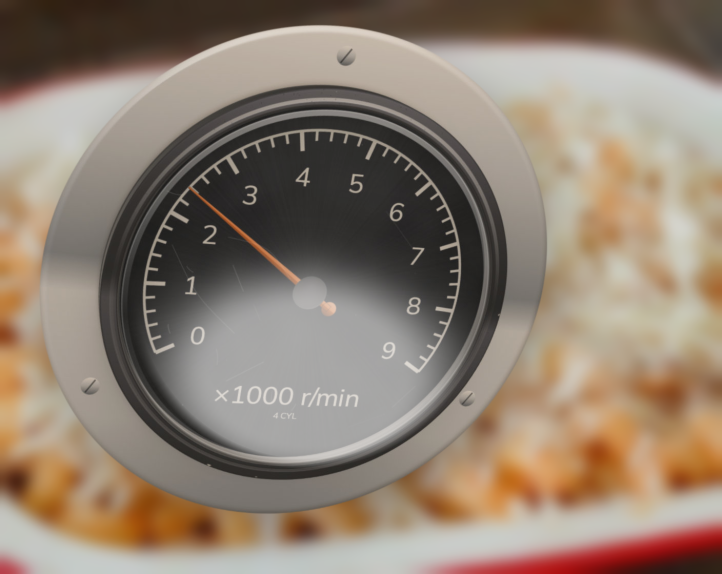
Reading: 2400,rpm
